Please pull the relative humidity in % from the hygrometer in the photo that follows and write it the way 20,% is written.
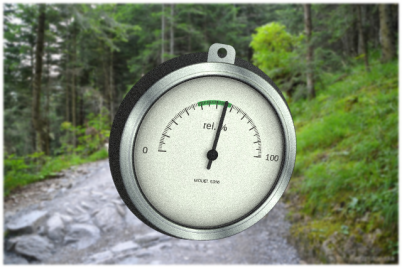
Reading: 55,%
